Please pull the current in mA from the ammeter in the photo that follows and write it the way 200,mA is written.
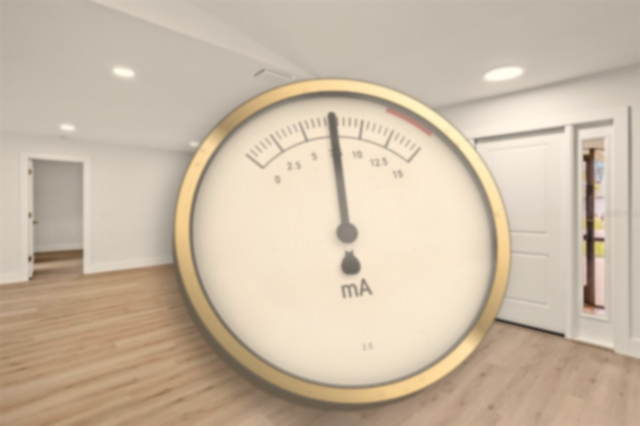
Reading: 7.5,mA
